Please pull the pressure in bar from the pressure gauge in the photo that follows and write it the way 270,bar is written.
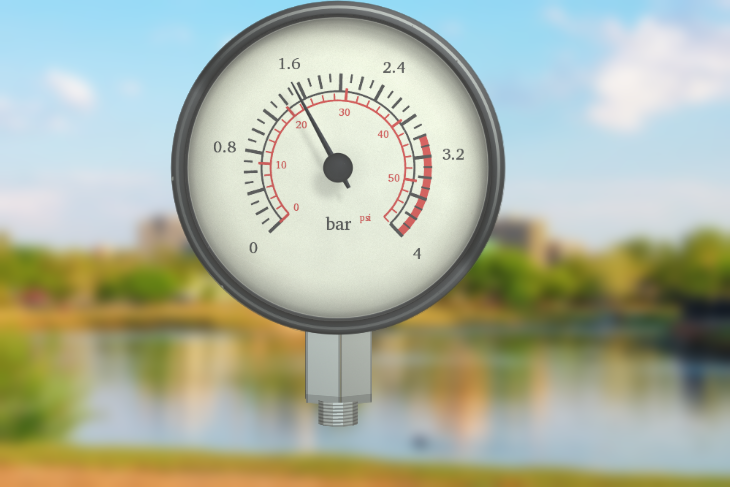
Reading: 1.55,bar
